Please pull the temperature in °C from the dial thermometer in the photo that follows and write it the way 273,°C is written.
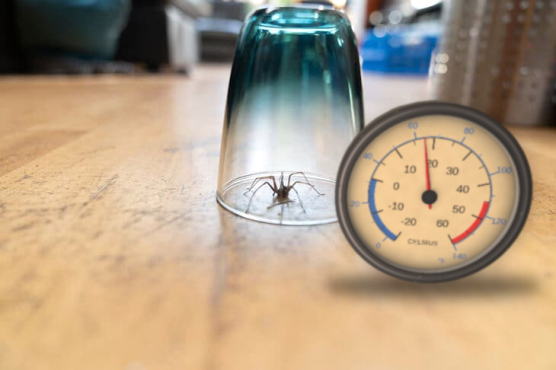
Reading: 17.5,°C
